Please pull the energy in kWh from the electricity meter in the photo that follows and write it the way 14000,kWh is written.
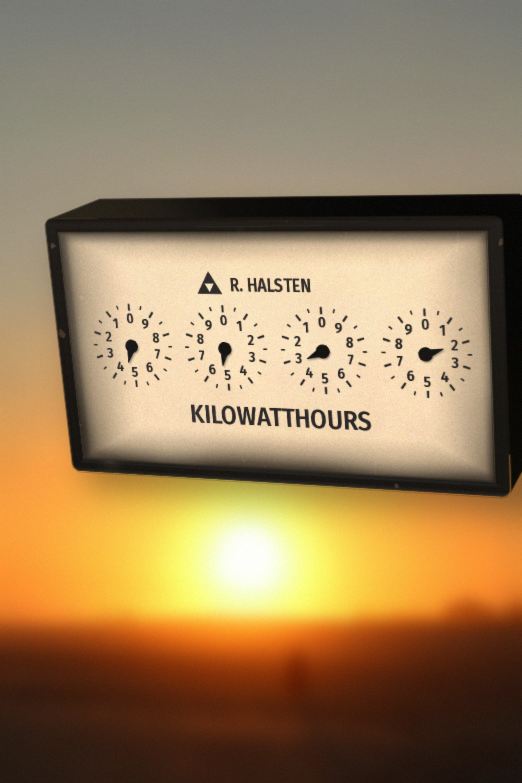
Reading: 4532,kWh
